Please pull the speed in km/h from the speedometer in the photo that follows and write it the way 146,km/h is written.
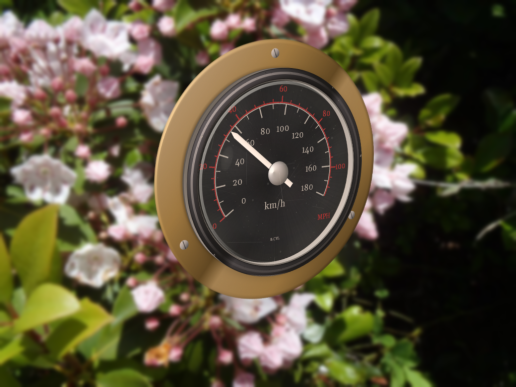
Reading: 55,km/h
